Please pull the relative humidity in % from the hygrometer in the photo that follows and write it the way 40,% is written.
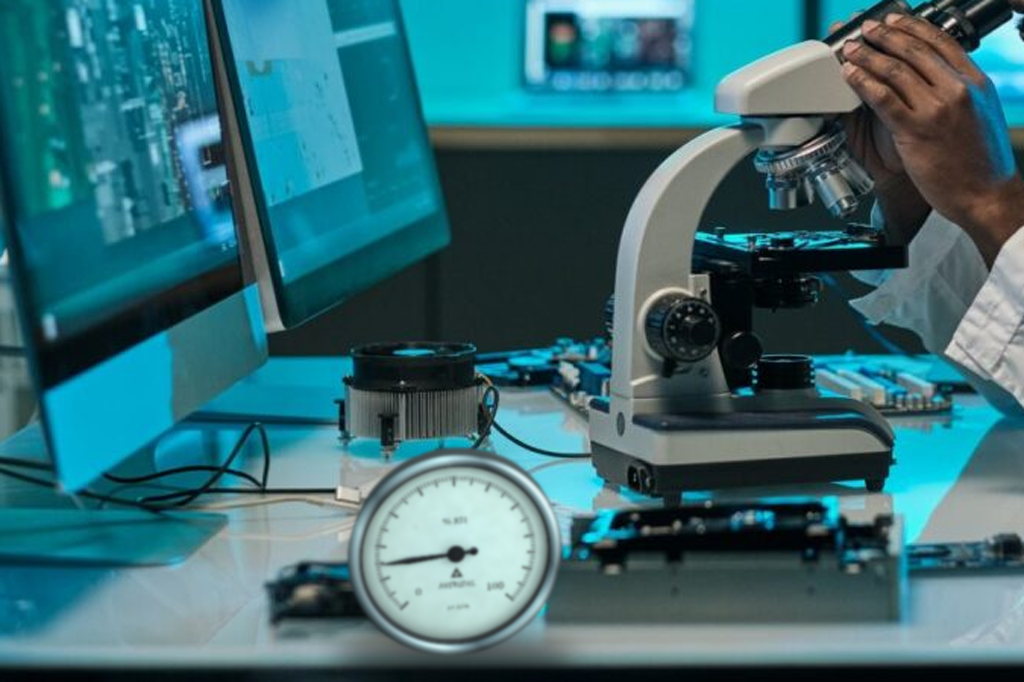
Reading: 15,%
